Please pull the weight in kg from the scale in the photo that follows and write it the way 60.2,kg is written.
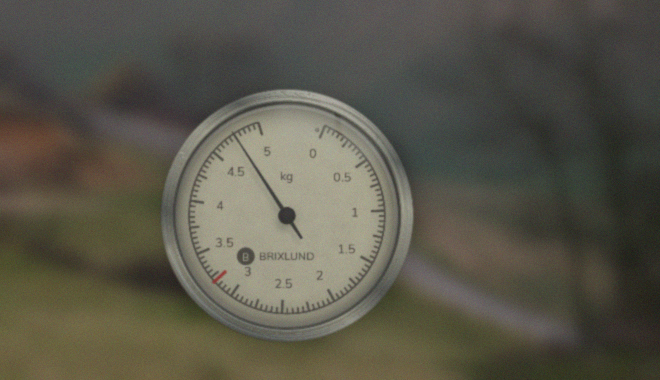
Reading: 4.75,kg
